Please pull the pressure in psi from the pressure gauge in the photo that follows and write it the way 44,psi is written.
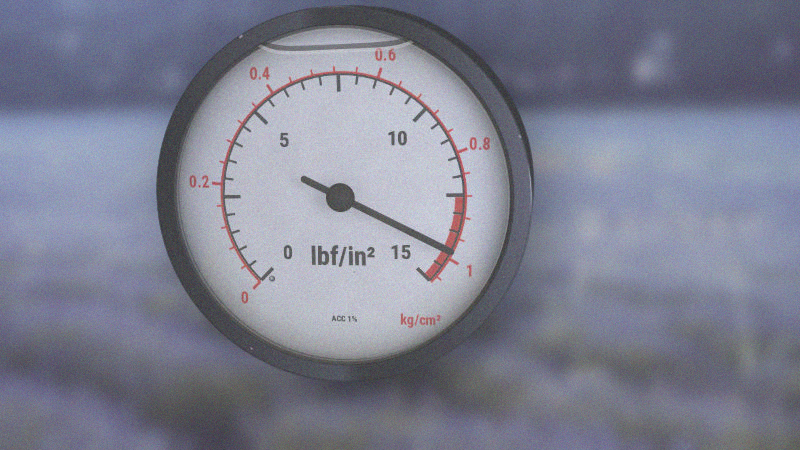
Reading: 14,psi
